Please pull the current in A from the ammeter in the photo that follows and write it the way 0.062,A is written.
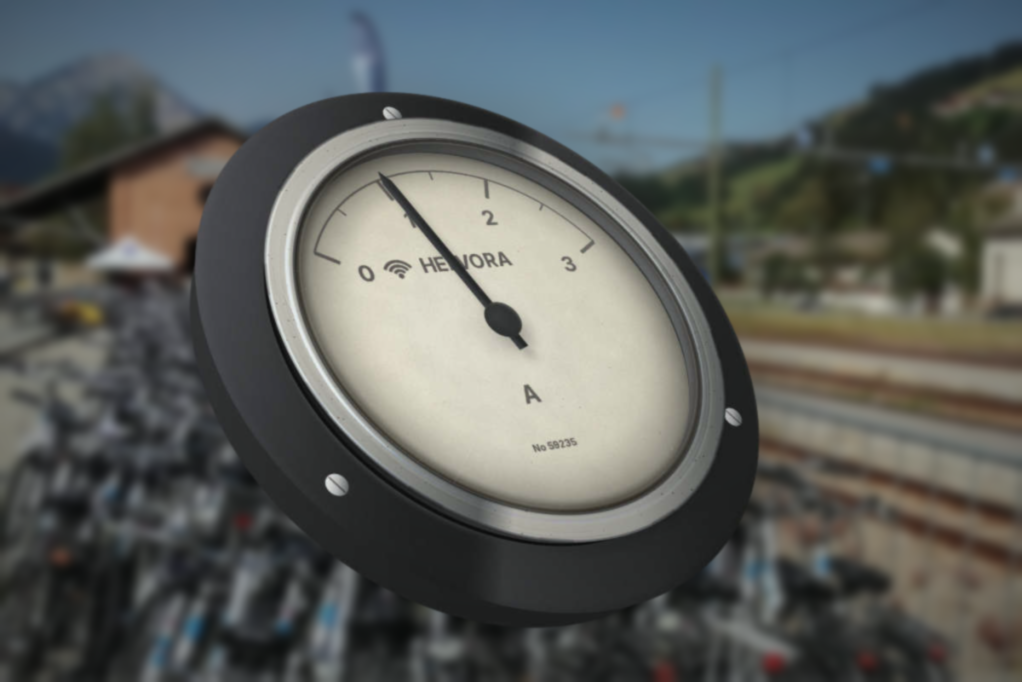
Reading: 1,A
